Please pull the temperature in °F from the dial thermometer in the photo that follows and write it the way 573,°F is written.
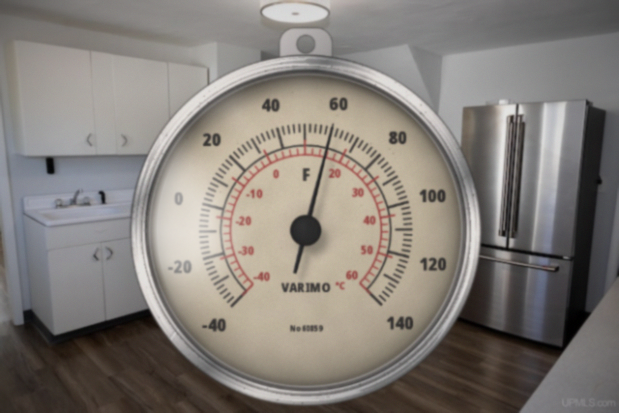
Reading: 60,°F
